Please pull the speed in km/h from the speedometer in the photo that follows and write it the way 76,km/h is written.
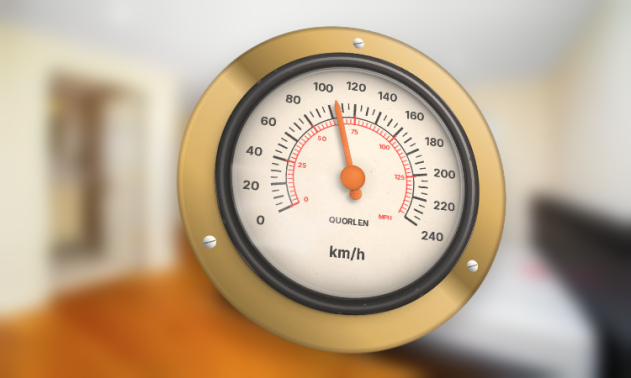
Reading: 105,km/h
